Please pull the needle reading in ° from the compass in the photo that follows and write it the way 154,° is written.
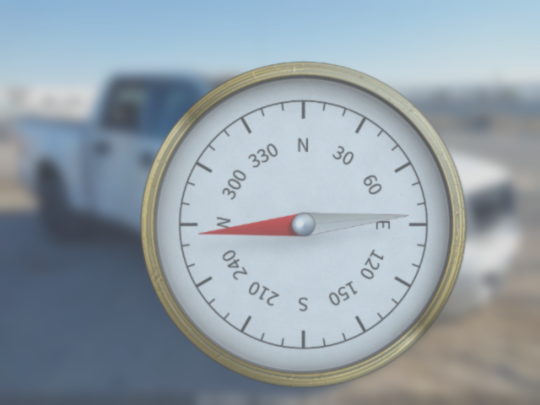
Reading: 265,°
